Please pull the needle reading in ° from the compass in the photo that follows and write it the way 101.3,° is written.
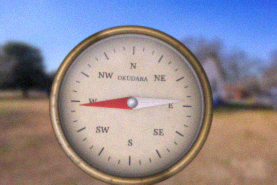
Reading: 265,°
